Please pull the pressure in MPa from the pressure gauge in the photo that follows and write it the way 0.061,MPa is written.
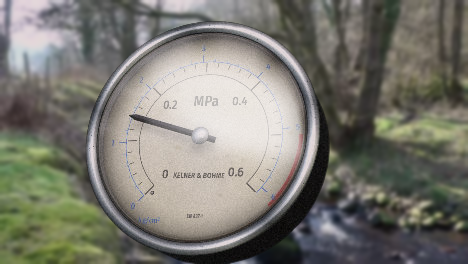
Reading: 0.14,MPa
